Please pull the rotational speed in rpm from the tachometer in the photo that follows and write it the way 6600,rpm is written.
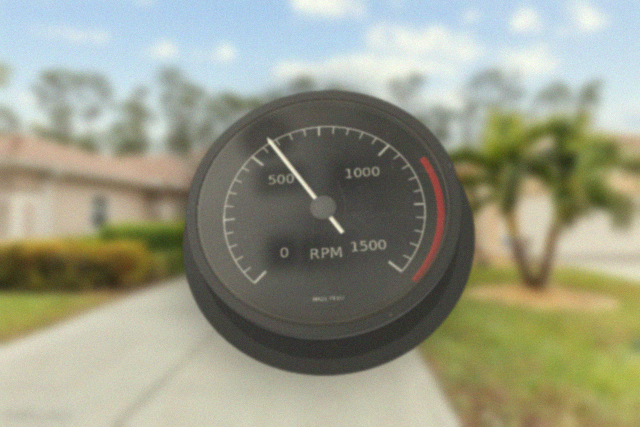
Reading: 575,rpm
